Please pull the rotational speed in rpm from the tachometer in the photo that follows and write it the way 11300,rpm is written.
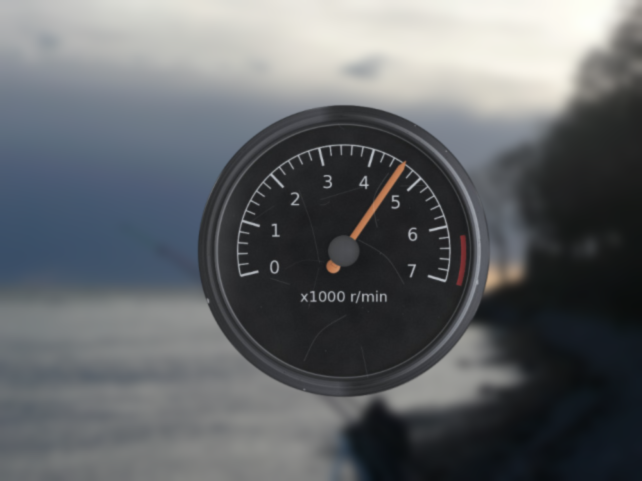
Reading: 4600,rpm
